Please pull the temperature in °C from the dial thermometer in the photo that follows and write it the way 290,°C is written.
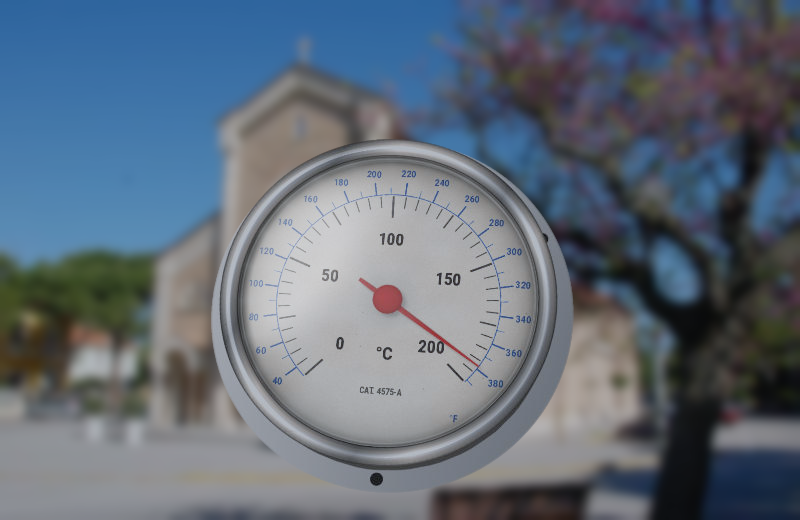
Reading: 192.5,°C
